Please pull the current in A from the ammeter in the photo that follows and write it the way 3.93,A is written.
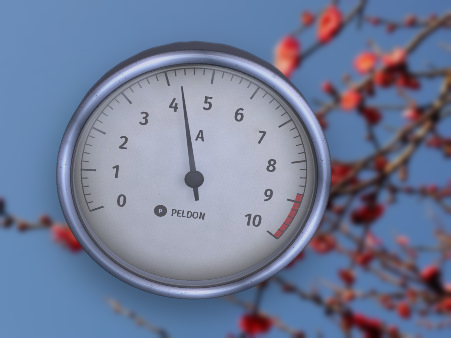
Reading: 4.3,A
